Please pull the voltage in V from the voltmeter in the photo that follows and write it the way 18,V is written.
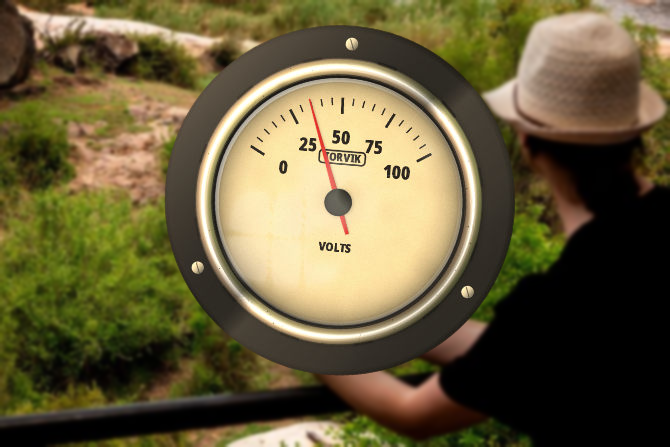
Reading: 35,V
